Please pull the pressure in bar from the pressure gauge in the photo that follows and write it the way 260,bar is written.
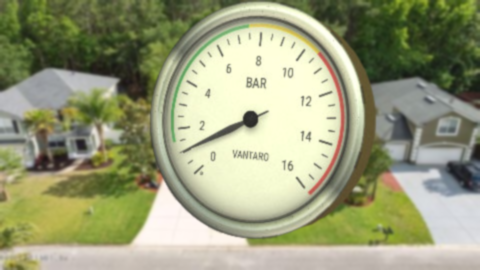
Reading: 1,bar
